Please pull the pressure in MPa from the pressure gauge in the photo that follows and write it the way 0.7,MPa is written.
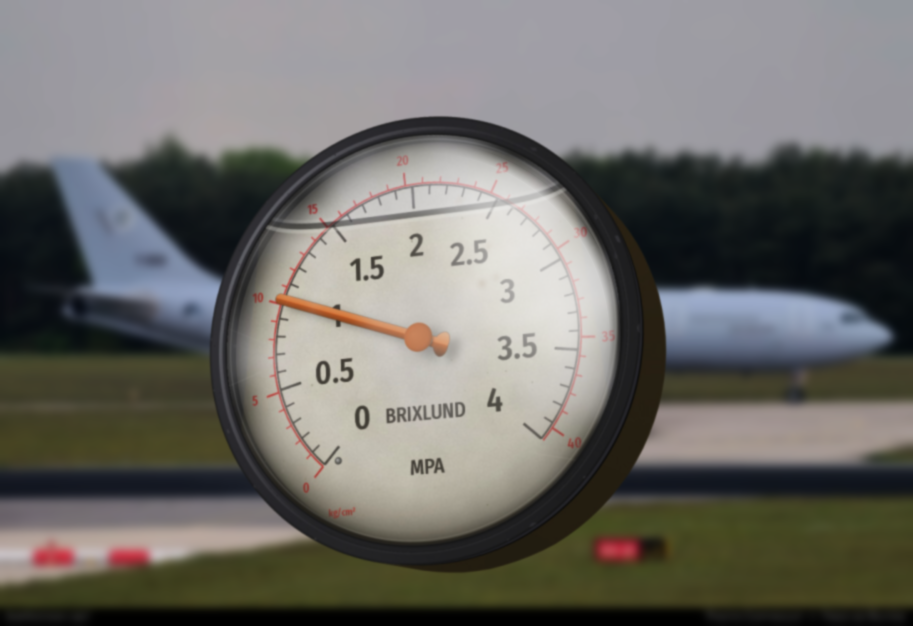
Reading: 1,MPa
